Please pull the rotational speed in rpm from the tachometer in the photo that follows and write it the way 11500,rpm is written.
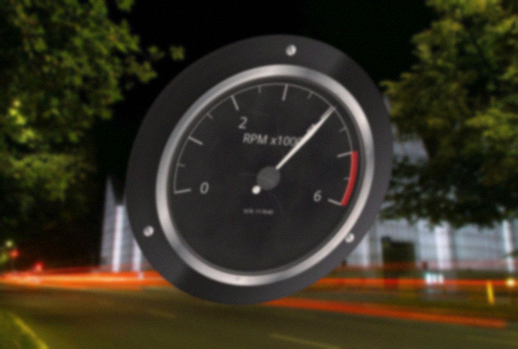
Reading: 4000,rpm
